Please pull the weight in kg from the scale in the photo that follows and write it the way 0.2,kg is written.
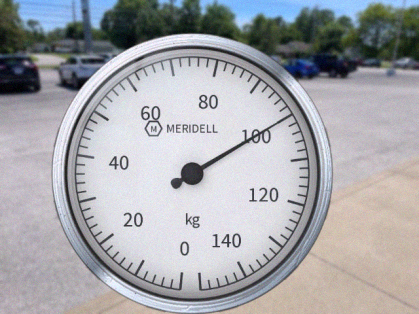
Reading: 100,kg
